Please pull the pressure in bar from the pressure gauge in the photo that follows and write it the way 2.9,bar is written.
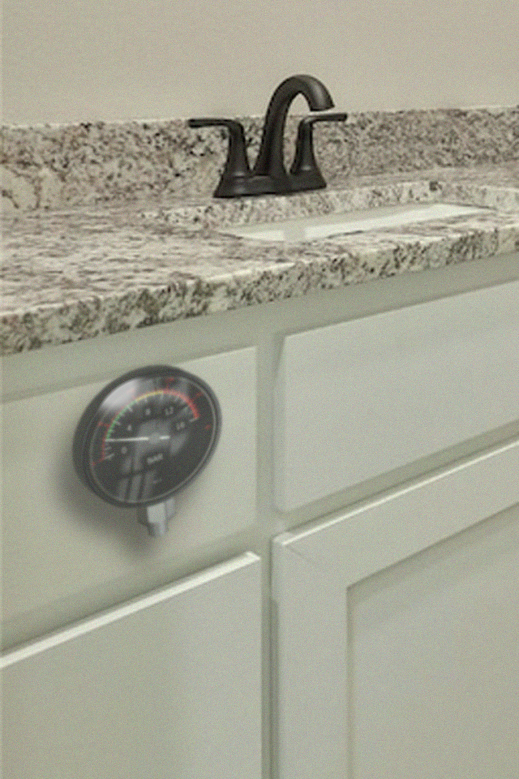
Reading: 2,bar
